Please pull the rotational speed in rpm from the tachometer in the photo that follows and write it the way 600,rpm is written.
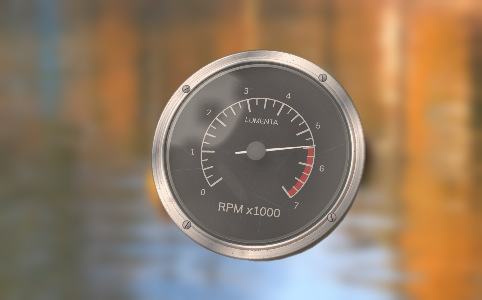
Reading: 5500,rpm
